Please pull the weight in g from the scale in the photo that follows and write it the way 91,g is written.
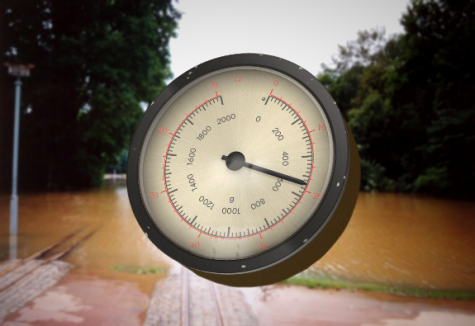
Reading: 540,g
